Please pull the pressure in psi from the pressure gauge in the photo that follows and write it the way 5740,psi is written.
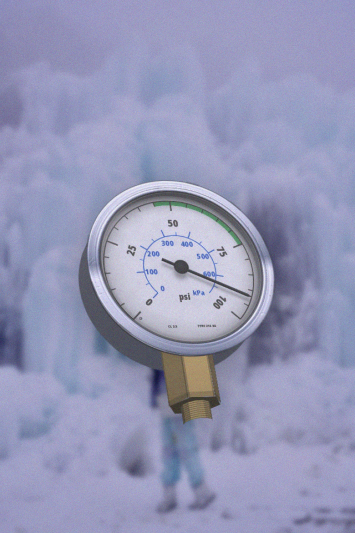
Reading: 92.5,psi
